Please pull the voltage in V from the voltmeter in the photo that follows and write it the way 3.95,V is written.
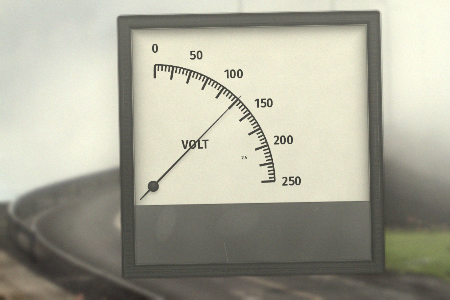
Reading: 125,V
